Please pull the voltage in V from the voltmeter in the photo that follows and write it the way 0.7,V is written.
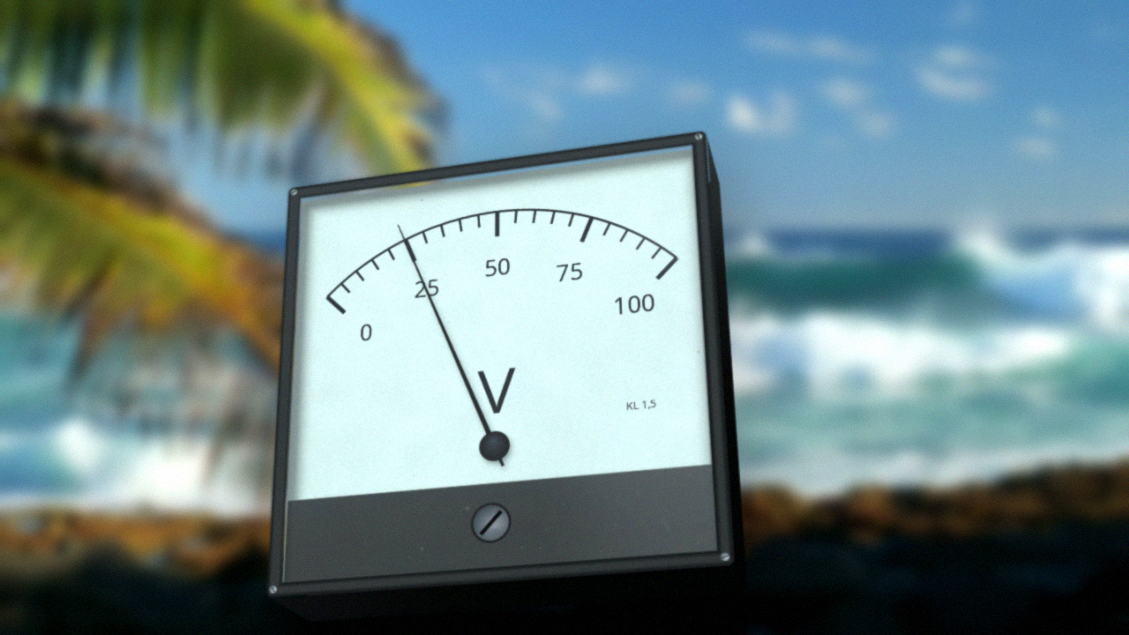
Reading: 25,V
